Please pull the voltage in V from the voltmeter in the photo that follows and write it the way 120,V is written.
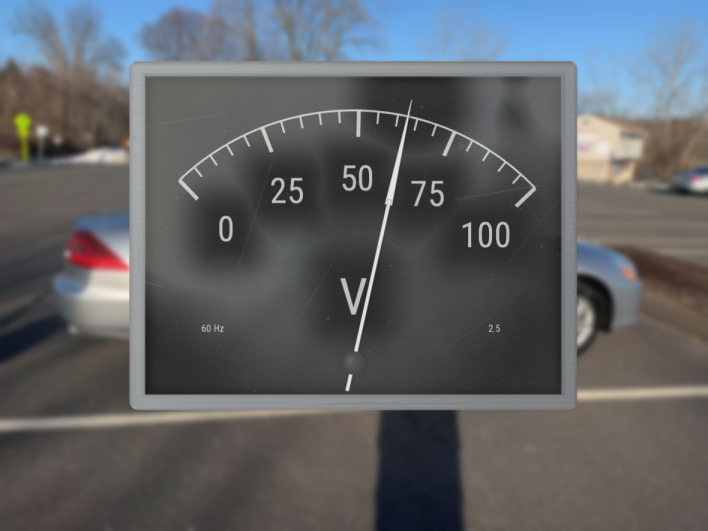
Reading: 62.5,V
